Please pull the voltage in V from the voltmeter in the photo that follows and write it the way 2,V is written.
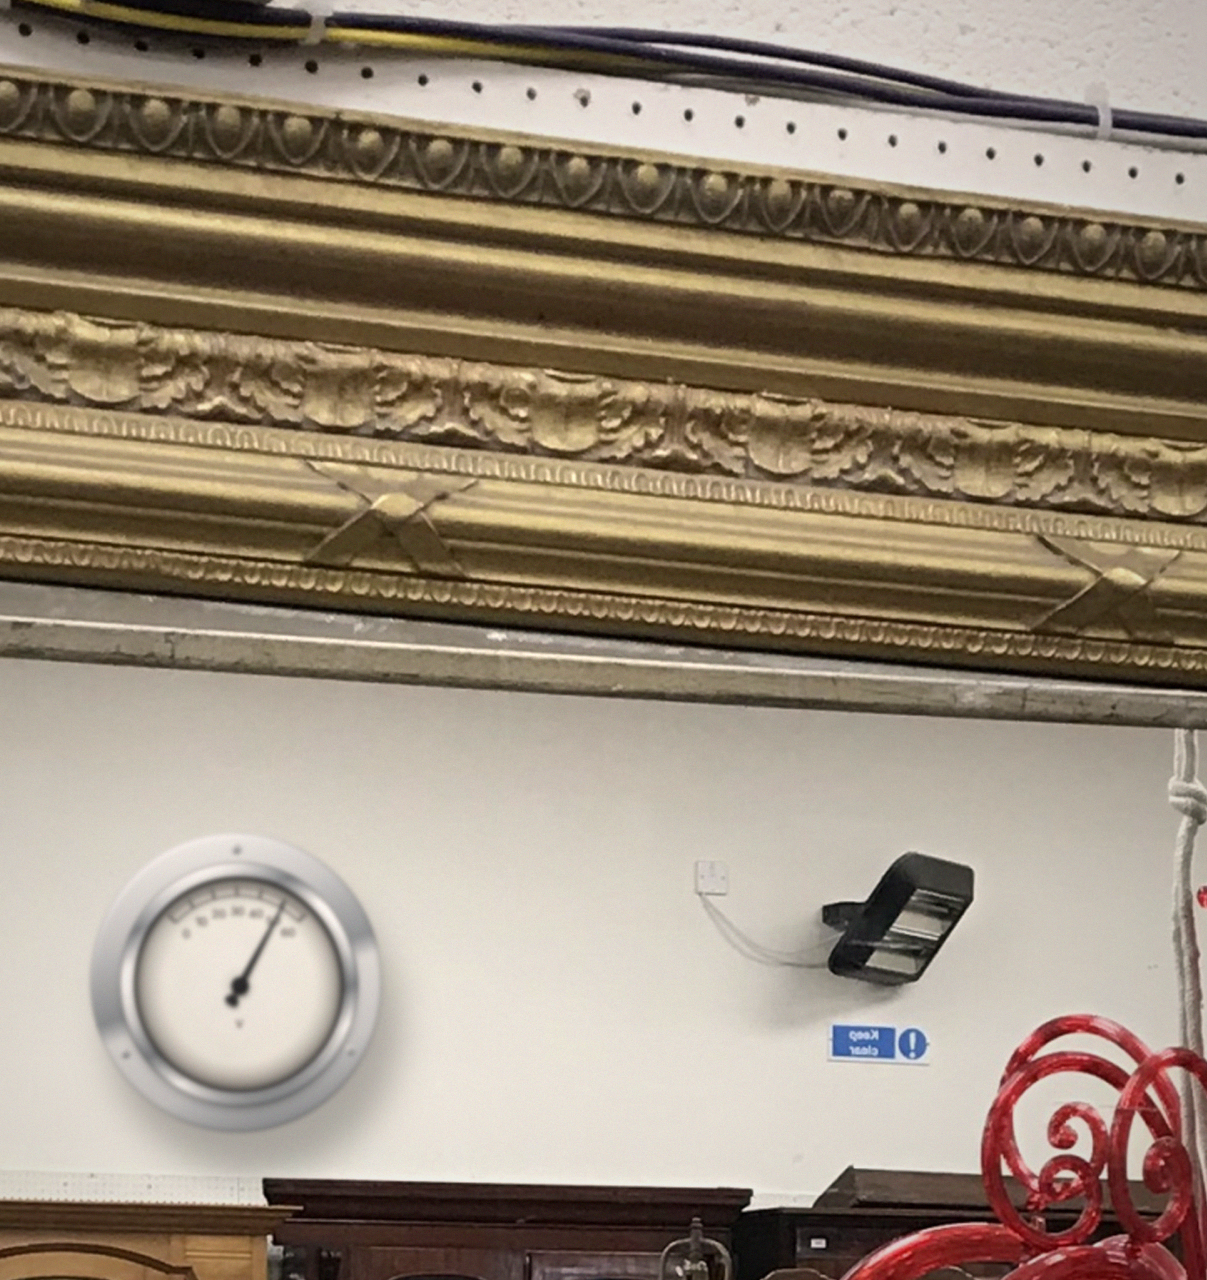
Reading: 50,V
